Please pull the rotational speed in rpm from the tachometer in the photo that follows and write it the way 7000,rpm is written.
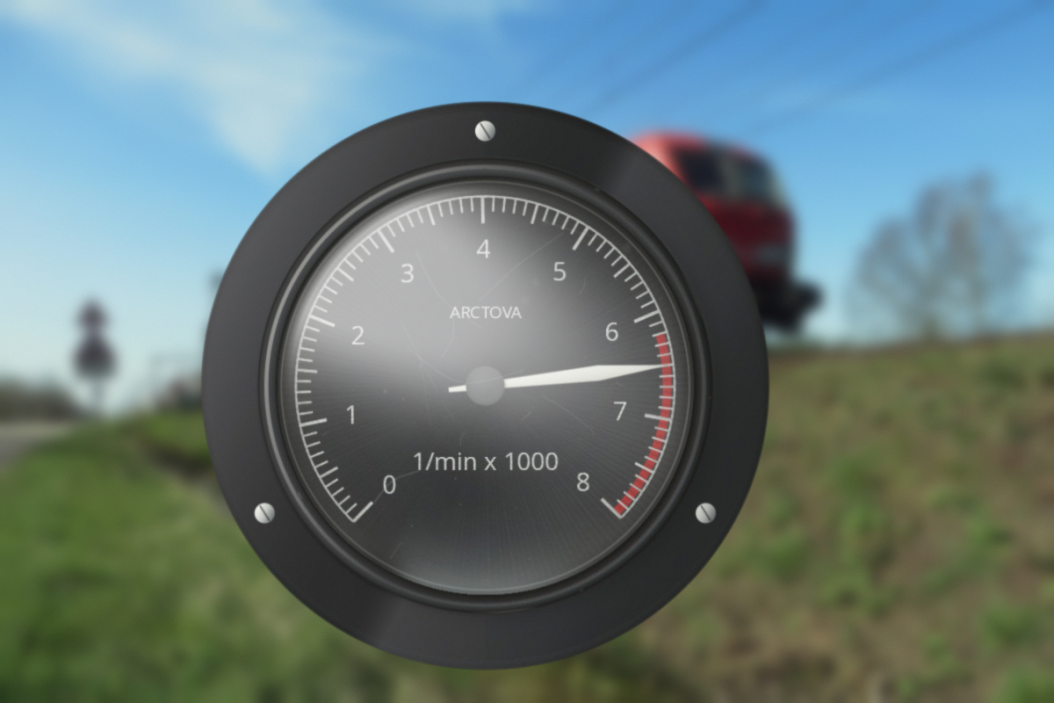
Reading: 6500,rpm
